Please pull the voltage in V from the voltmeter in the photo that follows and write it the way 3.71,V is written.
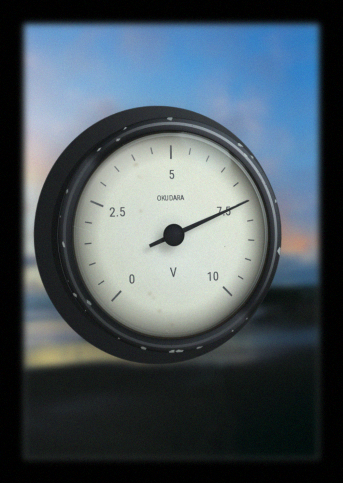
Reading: 7.5,V
